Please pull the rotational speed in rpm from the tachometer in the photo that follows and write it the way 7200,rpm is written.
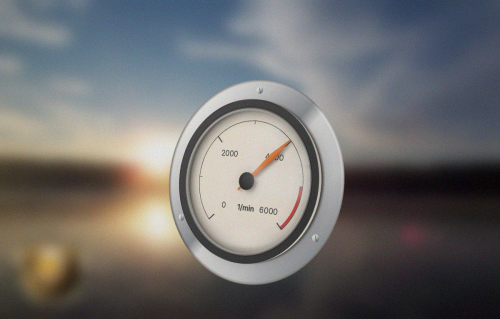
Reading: 4000,rpm
